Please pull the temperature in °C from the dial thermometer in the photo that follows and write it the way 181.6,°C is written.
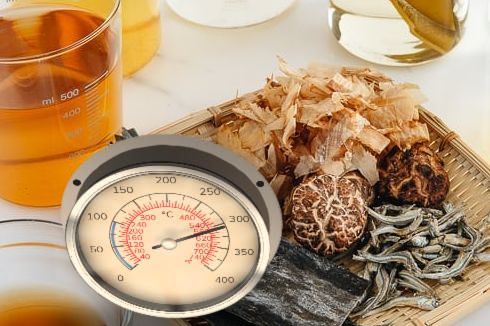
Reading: 300,°C
